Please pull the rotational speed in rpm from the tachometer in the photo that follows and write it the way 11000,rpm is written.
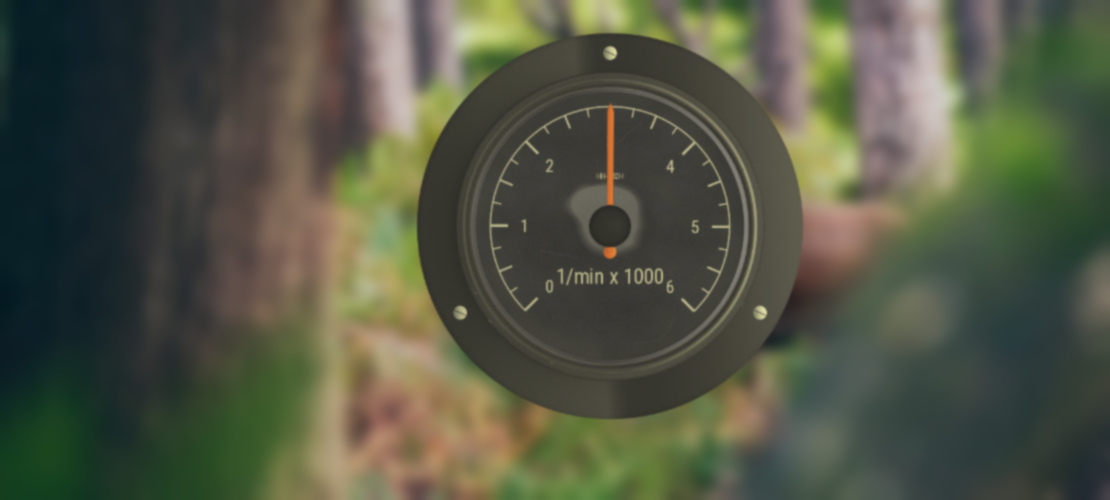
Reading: 3000,rpm
